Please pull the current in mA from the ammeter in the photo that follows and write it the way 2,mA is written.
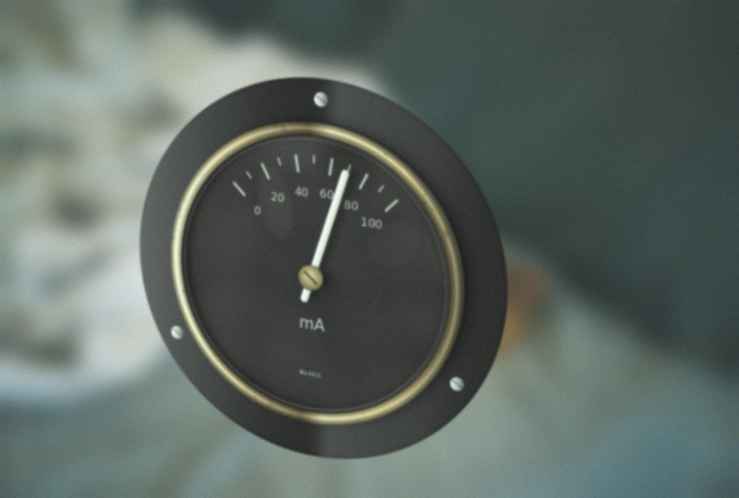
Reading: 70,mA
